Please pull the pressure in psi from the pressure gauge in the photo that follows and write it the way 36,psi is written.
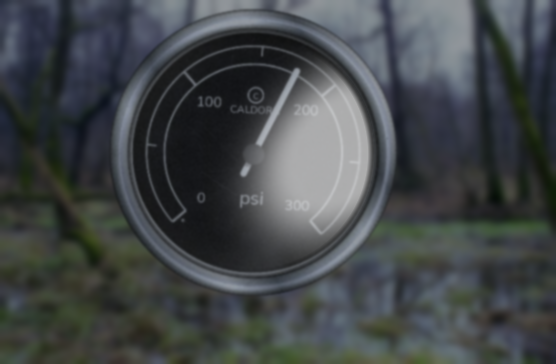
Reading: 175,psi
